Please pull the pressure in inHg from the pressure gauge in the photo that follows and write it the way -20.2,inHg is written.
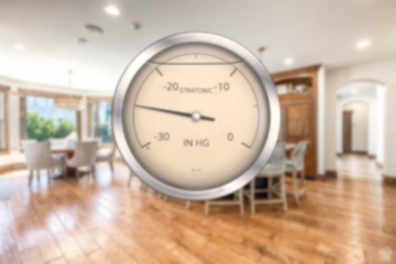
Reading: -25,inHg
